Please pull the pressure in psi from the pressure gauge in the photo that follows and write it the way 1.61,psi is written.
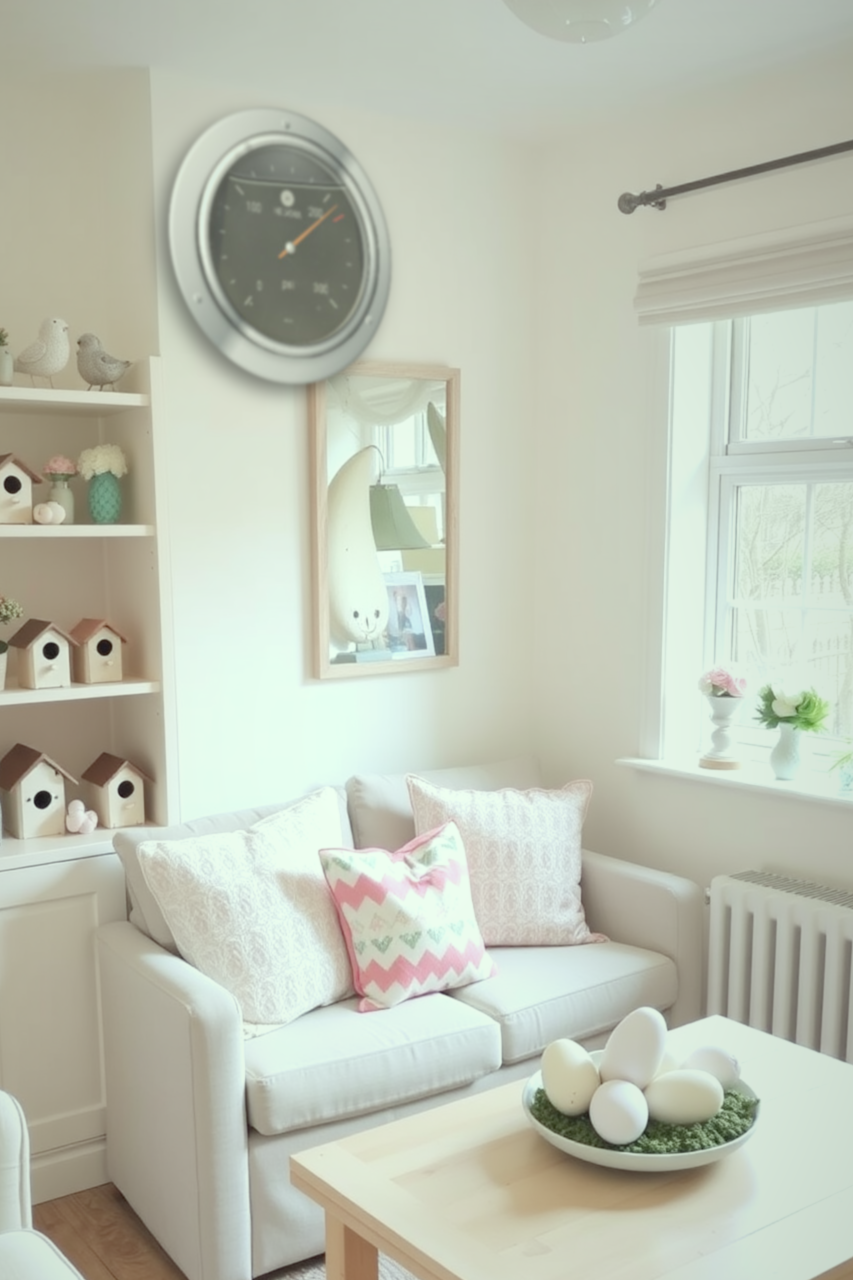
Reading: 210,psi
